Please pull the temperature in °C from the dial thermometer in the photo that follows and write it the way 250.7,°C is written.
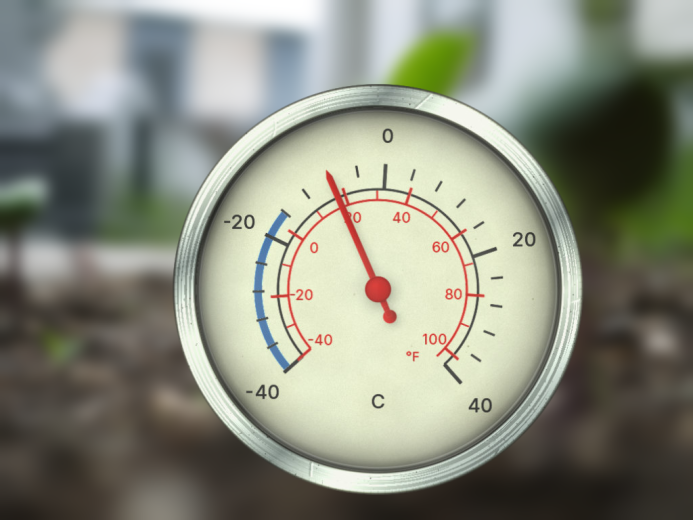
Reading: -8,°C
